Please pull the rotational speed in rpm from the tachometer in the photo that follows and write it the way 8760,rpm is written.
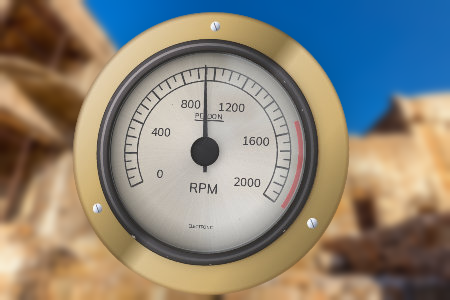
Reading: 950,rpm
